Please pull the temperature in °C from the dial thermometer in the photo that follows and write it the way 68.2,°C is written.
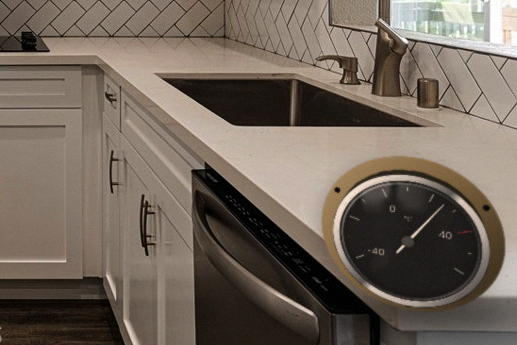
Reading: 25,°C
